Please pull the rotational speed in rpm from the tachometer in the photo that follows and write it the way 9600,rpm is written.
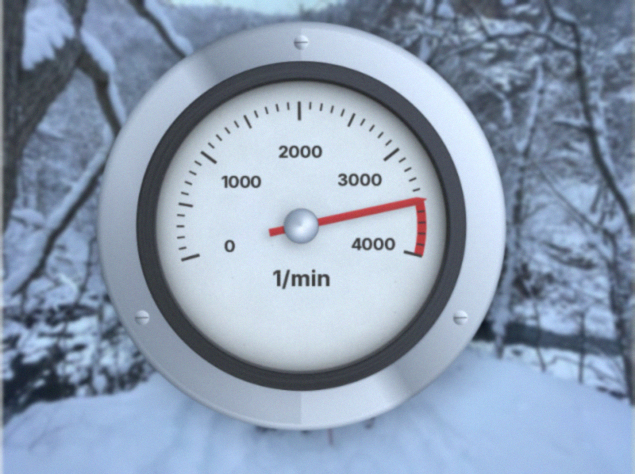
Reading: 3500,rpm
